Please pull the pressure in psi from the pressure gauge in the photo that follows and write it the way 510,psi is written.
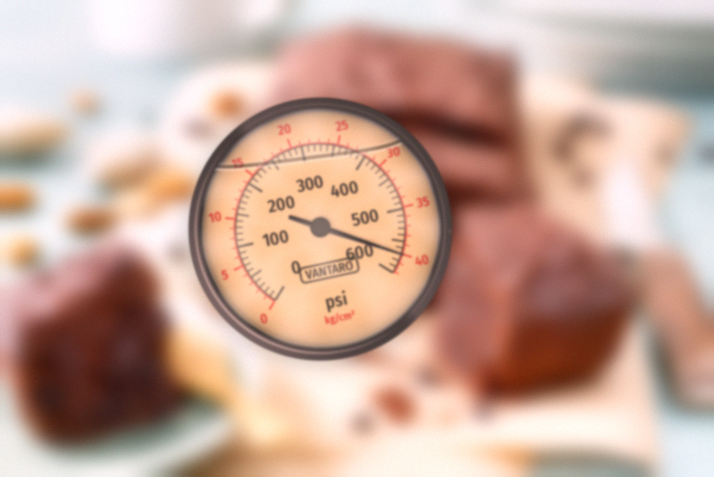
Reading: 570,psi
